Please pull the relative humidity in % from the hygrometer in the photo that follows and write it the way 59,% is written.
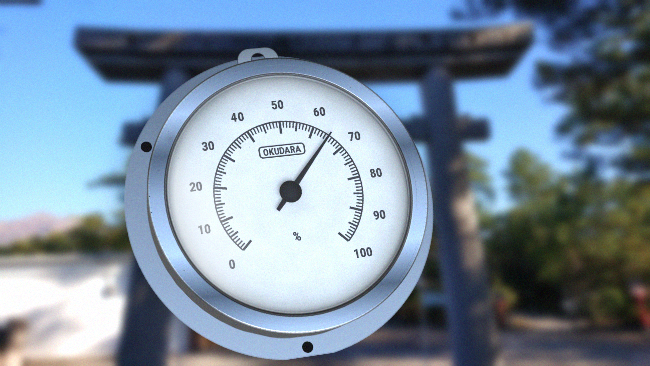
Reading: 65,%
